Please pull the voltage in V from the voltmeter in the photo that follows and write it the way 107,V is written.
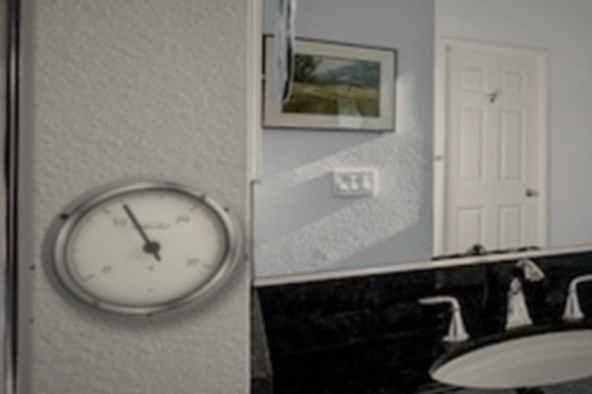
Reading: 12,V
